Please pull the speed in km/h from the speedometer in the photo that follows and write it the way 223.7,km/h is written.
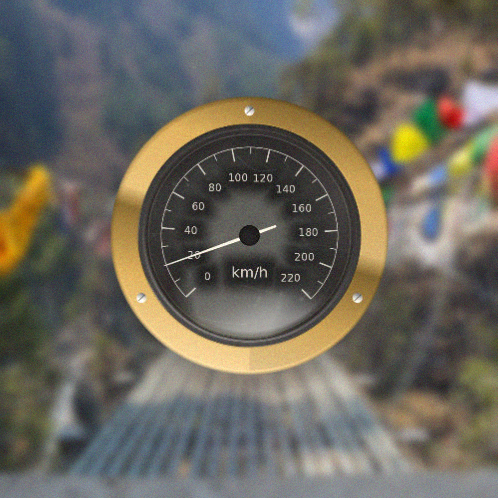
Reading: 20,km/h
